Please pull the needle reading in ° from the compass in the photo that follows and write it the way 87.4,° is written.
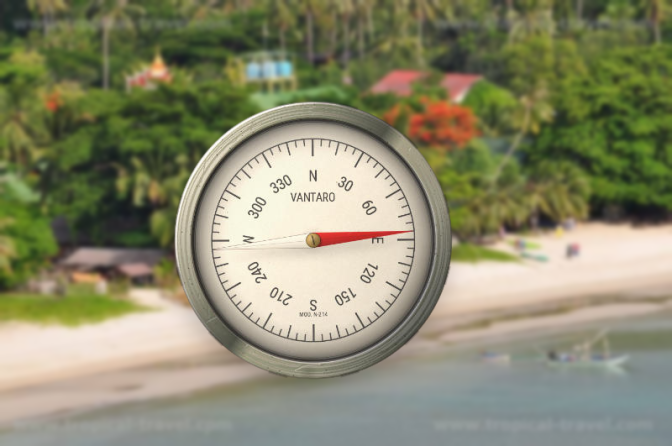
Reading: 85,°
